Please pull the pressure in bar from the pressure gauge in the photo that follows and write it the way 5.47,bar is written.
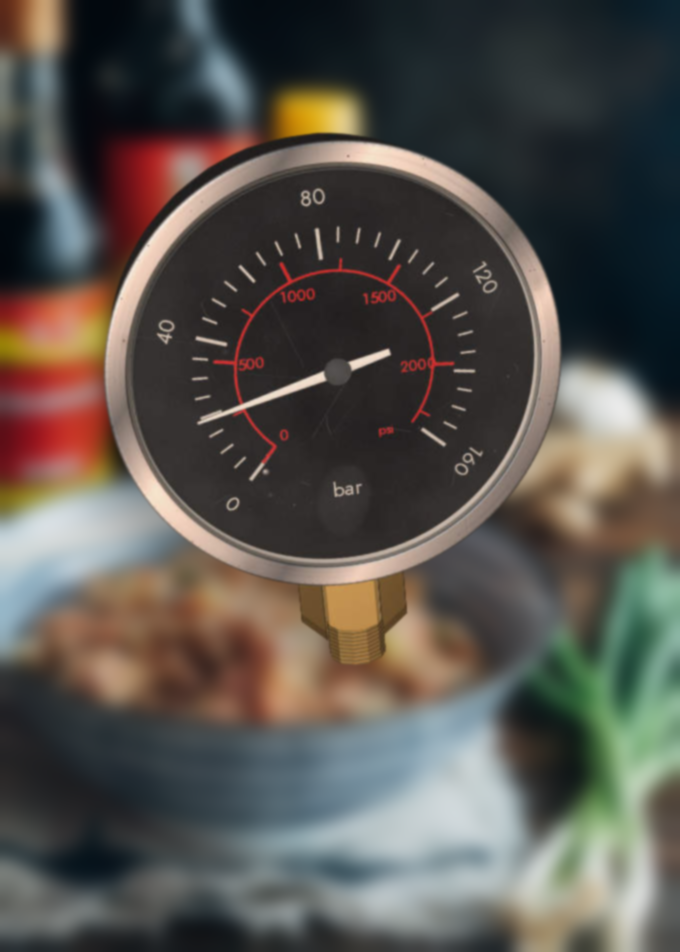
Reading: 20,bar
